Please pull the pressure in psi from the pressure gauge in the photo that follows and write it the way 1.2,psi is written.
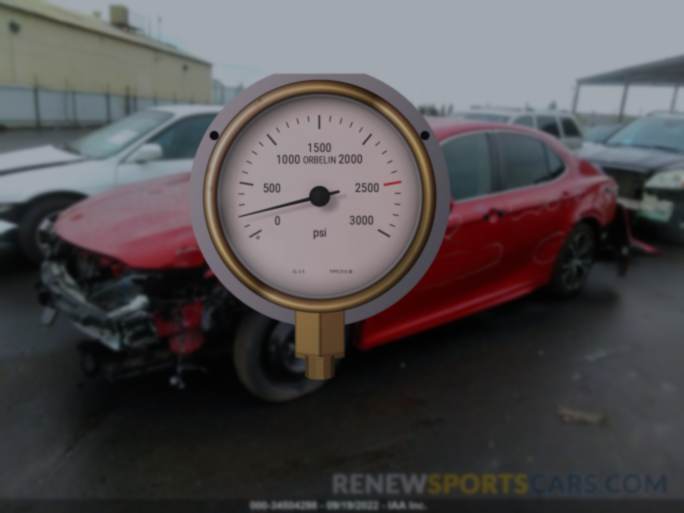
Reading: 200,psi
